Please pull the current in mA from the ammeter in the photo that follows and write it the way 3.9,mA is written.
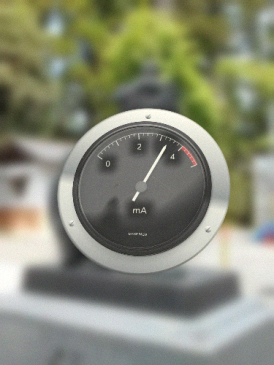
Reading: 3.4,mA
